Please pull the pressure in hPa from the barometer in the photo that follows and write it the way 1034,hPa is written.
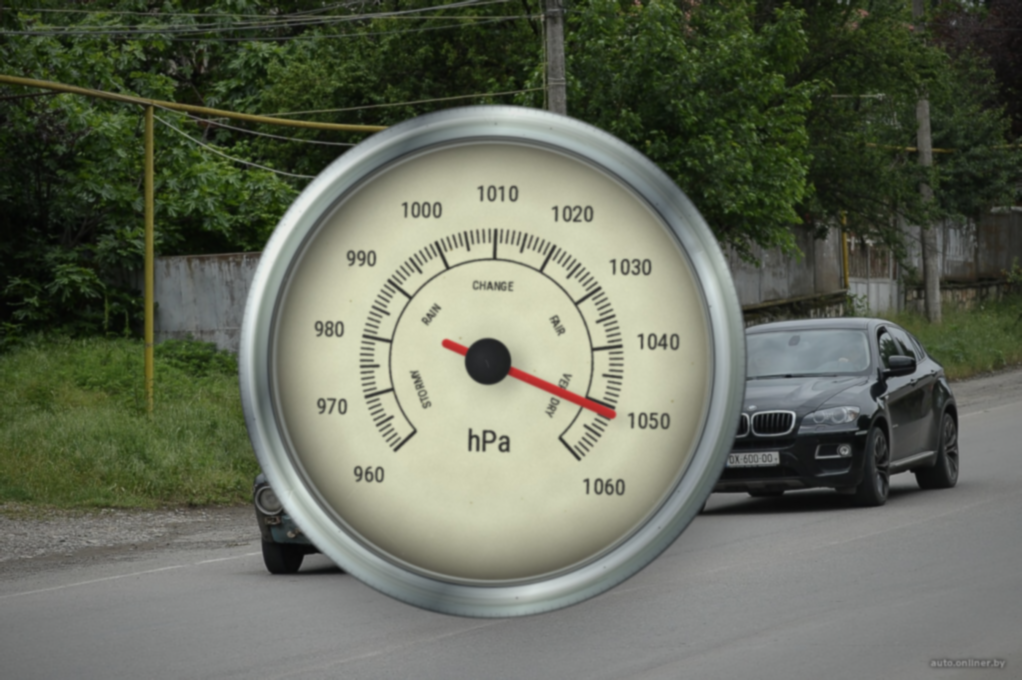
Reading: 1051,hPa
